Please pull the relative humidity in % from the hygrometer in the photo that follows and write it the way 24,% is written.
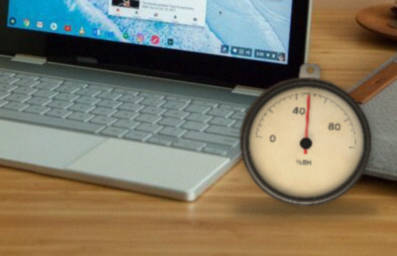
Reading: 48,%
